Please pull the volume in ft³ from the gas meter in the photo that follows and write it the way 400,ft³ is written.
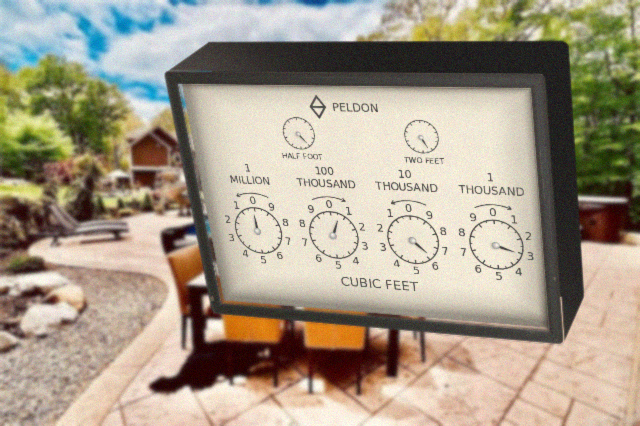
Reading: 6300,ft³
